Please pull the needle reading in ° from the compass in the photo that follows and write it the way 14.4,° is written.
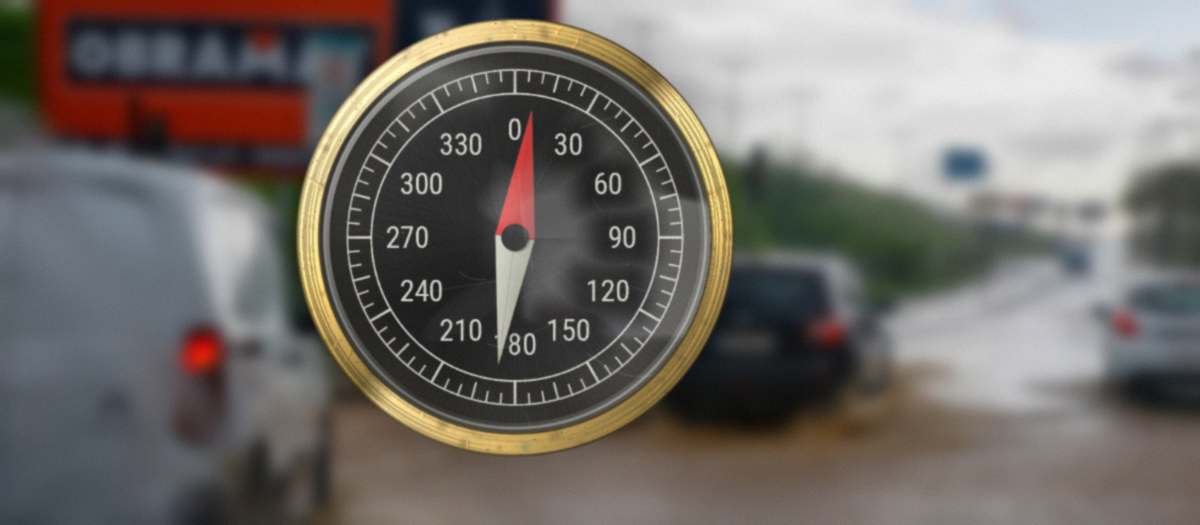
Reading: 7.5,°
